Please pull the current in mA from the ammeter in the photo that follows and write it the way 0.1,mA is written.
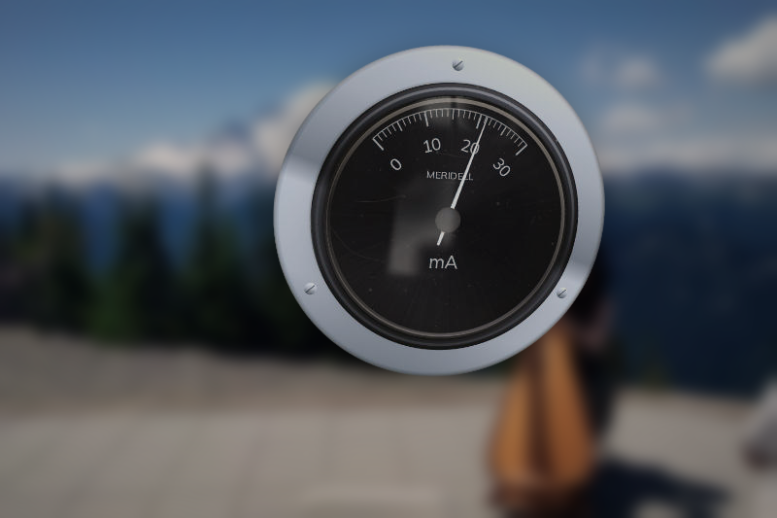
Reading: 21,mA
